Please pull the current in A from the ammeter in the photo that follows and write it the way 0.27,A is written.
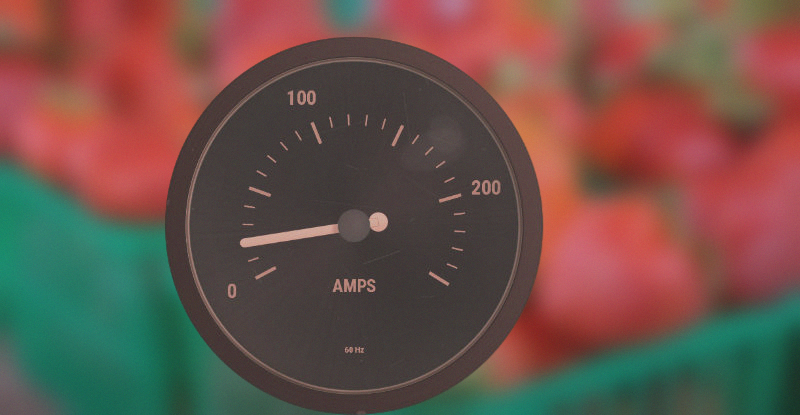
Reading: 20,A
